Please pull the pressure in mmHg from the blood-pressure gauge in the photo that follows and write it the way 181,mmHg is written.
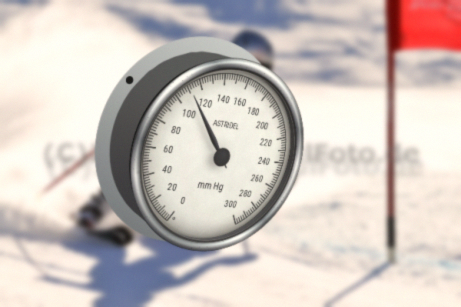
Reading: 110,mmHg
